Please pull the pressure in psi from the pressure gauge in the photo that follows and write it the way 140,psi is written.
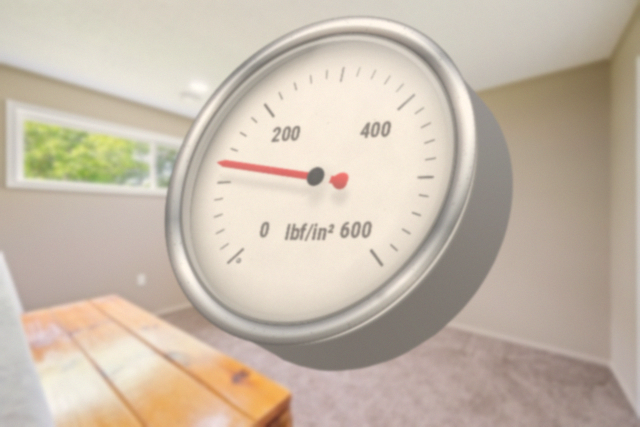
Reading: 120,psi
